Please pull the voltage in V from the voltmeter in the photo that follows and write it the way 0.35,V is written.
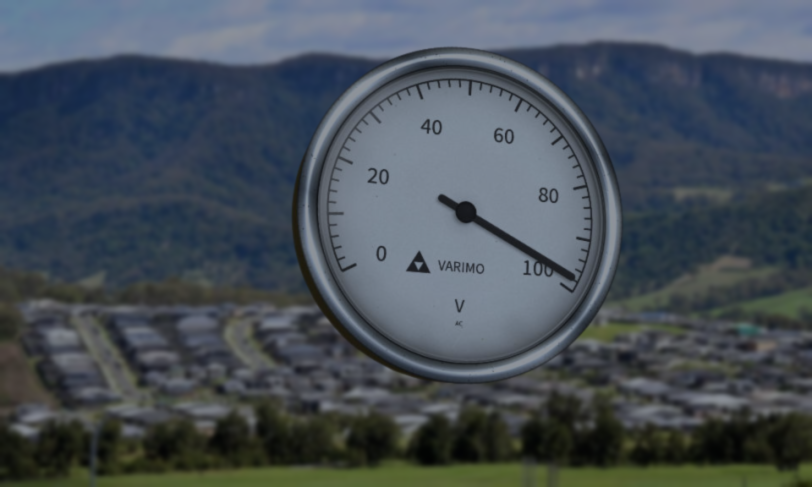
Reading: 98,V
